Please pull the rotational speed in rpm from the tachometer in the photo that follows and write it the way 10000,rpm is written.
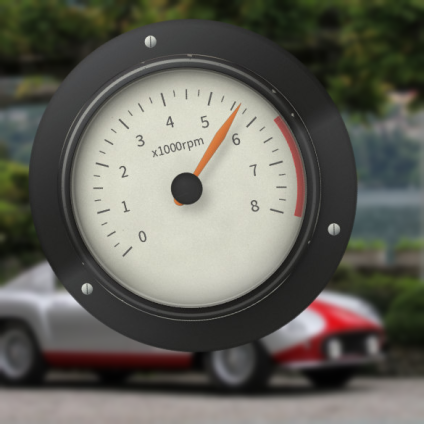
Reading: 5625,rpm
